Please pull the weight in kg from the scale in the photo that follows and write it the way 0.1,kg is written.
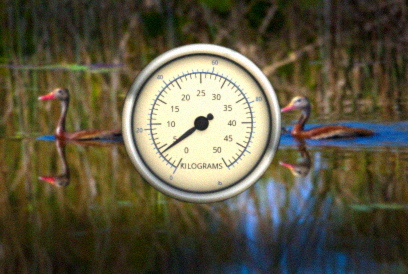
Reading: 4,kg
